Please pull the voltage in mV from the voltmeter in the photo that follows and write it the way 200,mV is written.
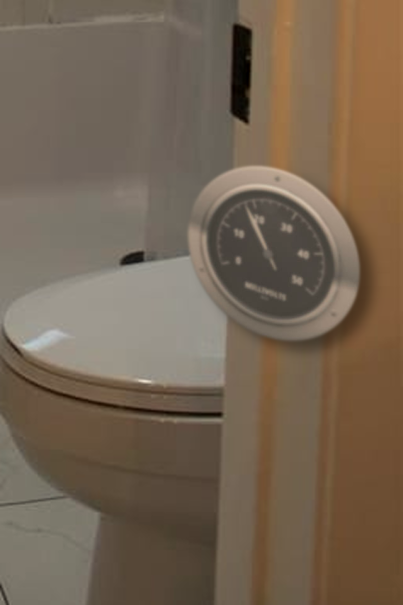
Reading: 18,mV
